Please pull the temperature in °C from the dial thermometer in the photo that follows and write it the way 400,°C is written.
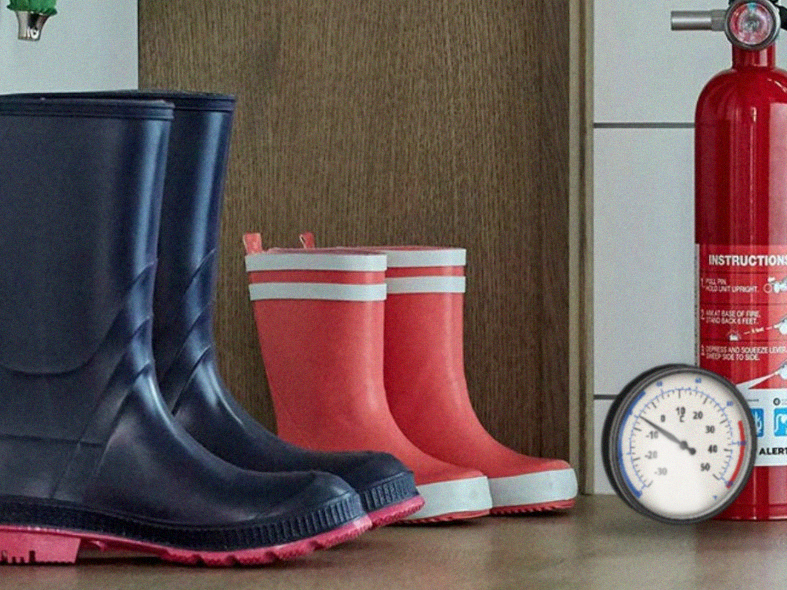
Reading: -6,°C
